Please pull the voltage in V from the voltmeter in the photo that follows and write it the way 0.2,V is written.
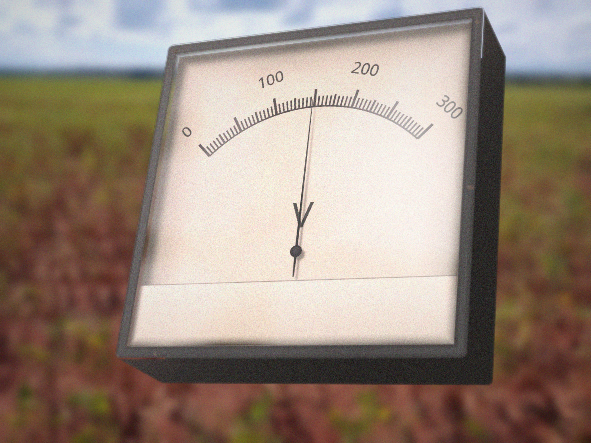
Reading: 150,V
